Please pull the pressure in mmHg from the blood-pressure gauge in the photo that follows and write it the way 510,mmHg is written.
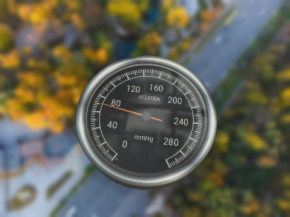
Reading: 70,mmHg
